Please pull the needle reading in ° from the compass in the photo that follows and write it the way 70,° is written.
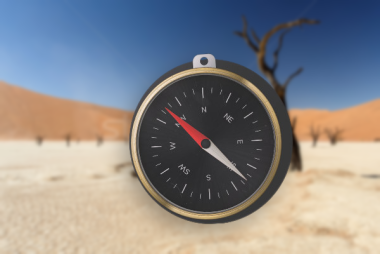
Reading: 315,°
